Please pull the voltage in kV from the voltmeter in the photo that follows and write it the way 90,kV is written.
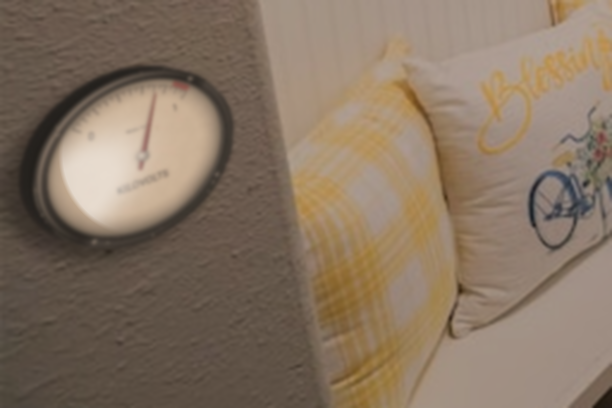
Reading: 0.7,kV
